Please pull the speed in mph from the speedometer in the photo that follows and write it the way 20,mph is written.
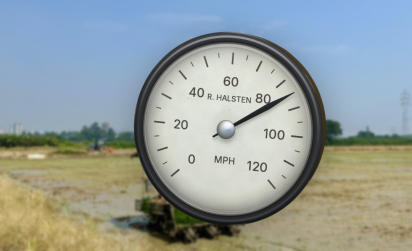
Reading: 85,mph
